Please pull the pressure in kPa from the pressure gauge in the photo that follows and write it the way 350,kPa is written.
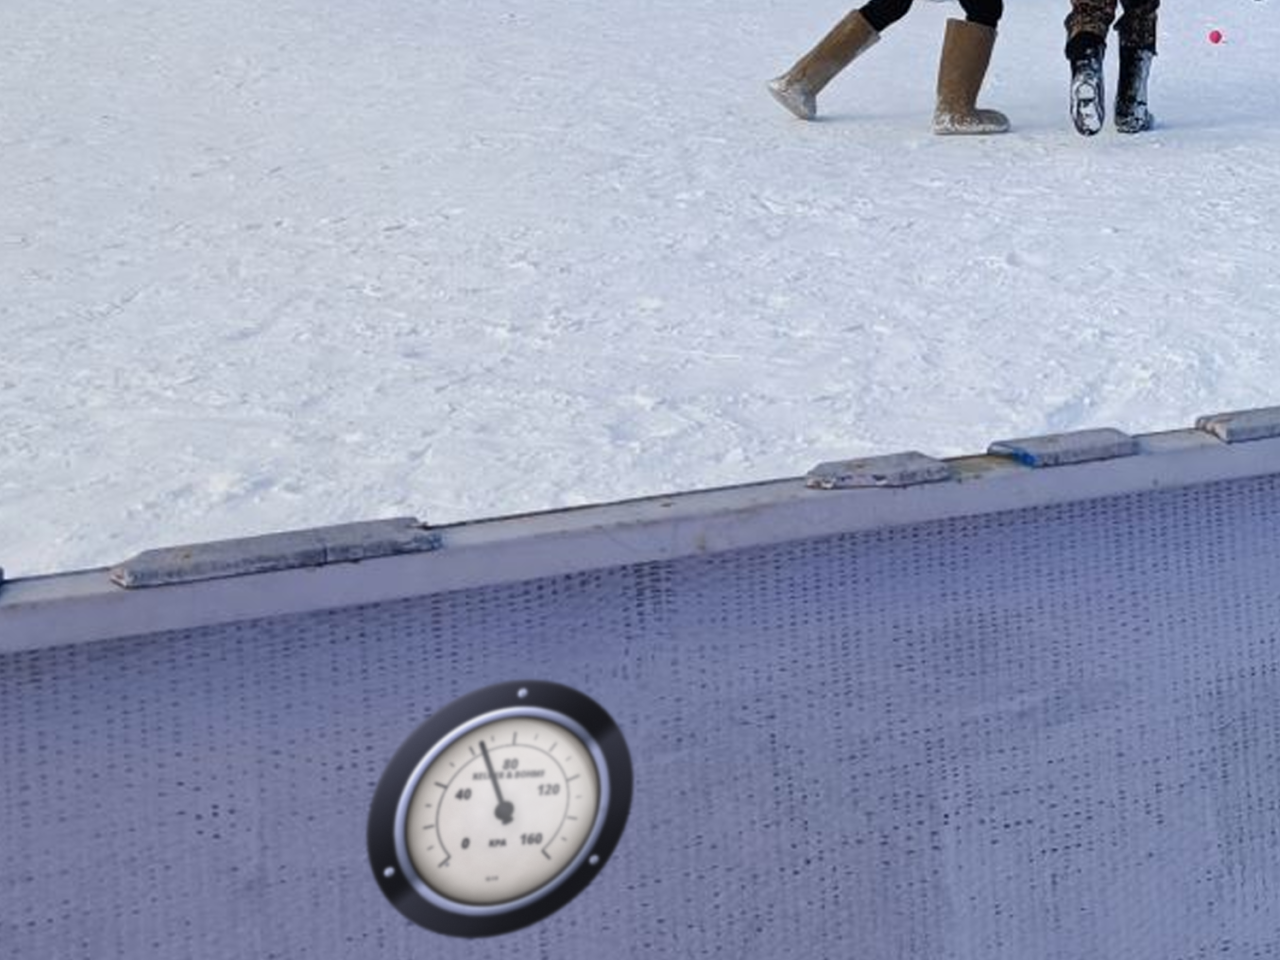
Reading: 65,kPa
